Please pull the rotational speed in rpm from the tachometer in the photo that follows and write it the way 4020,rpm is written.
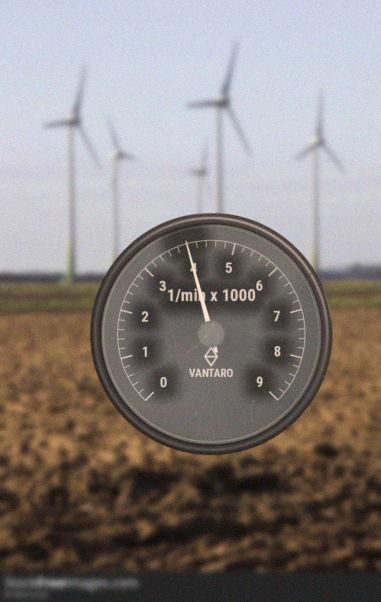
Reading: 4000,rpm
